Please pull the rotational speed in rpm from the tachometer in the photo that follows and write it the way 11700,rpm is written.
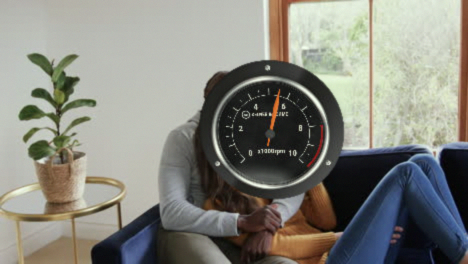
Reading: 5500,rpm
